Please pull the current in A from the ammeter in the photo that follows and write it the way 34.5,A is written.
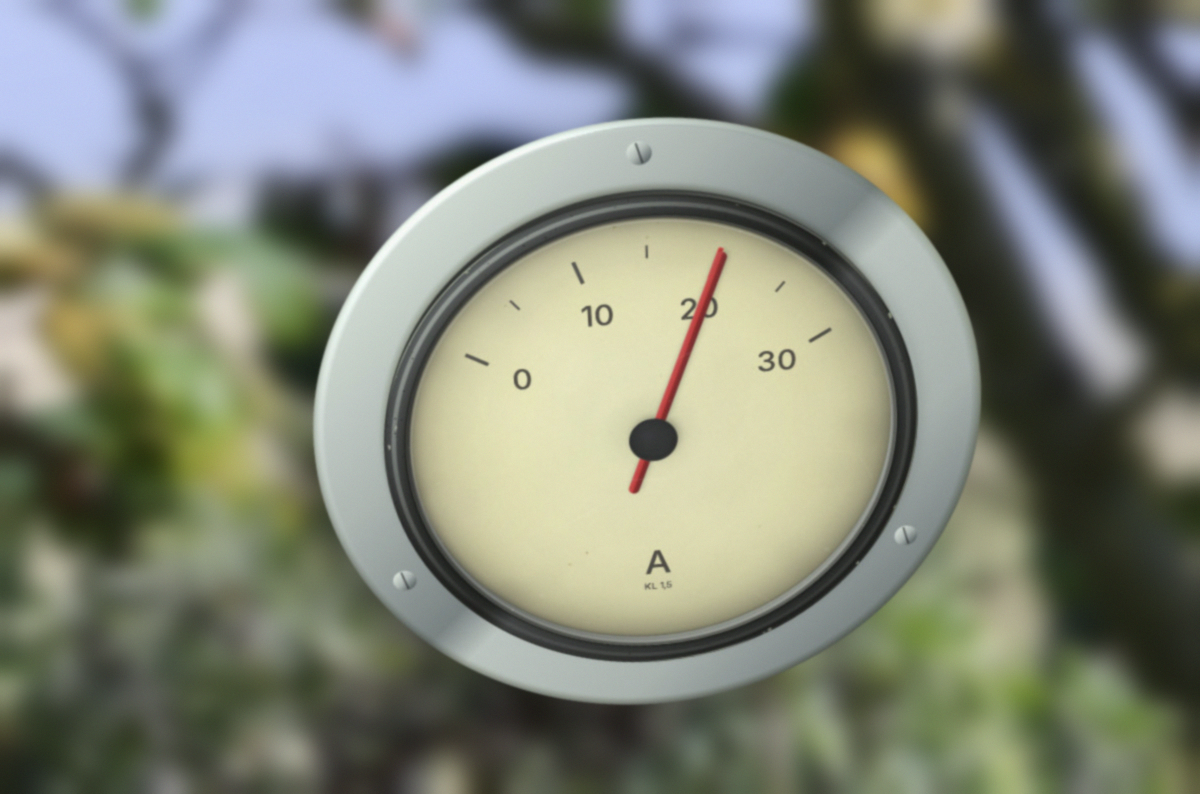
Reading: 20,A
